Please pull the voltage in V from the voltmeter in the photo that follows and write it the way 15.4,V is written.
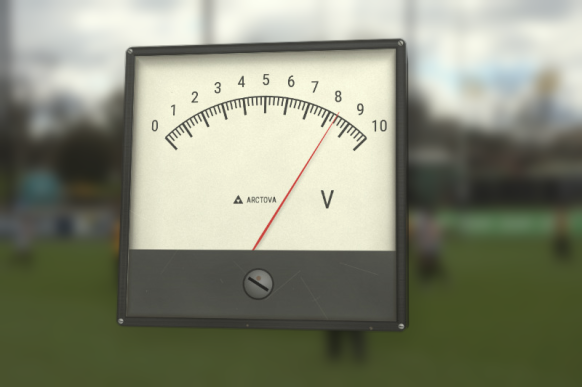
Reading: 8.4,V
